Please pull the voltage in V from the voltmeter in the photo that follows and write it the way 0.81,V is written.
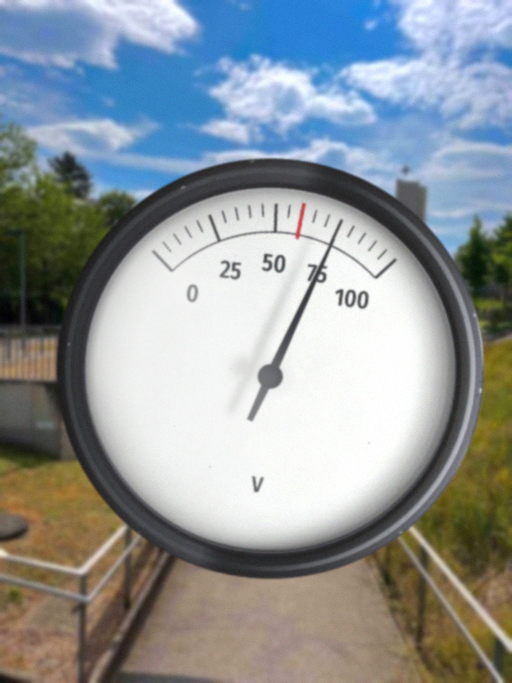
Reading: 75,V
